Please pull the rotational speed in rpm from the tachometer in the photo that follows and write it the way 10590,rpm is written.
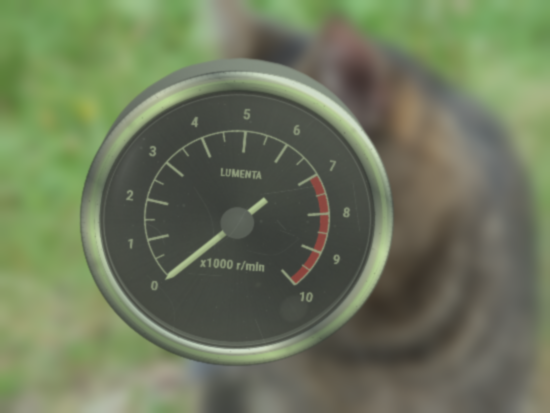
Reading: 0,rpm
